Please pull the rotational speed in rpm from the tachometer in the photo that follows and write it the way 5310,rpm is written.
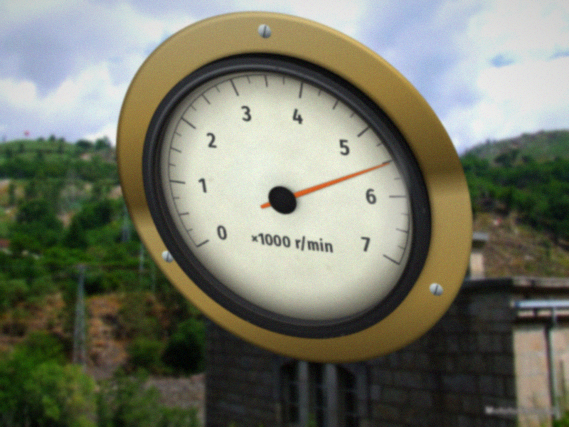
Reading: 5500,rpm
